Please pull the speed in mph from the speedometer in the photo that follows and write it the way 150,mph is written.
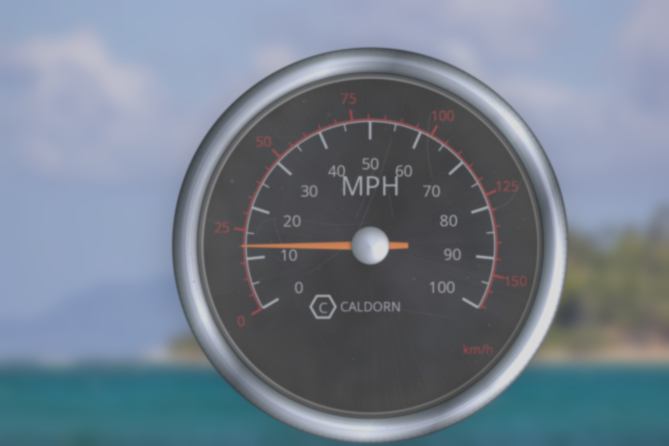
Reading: 12.5,mph
